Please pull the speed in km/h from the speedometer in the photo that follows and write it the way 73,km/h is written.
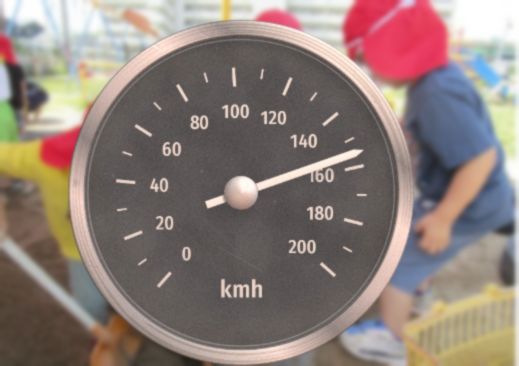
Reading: 155,km/h
